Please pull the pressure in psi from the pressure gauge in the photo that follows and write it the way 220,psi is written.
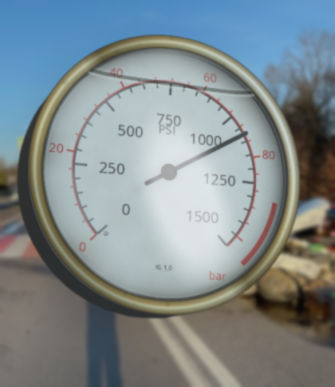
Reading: 1075,psi
